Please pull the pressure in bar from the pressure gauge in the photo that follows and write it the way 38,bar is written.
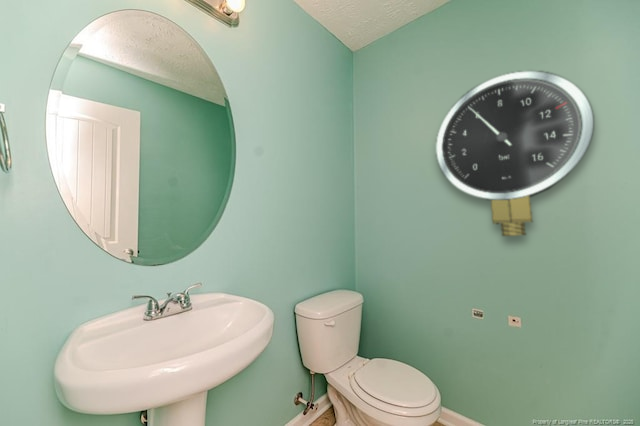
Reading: 6,bar
